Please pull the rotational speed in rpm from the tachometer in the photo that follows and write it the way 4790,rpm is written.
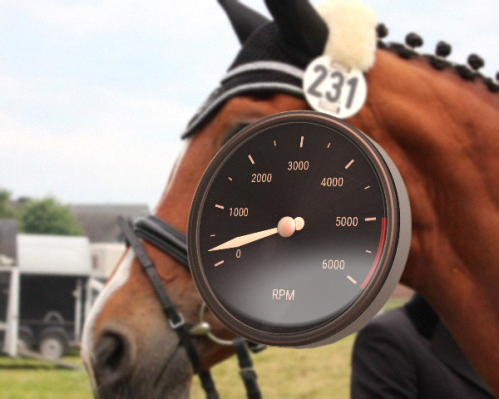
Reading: 250,rpm
